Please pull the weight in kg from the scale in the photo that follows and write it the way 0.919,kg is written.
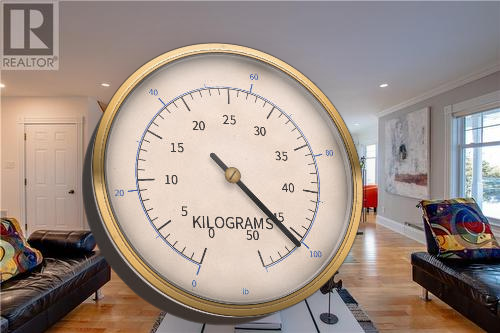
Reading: 46,kg
